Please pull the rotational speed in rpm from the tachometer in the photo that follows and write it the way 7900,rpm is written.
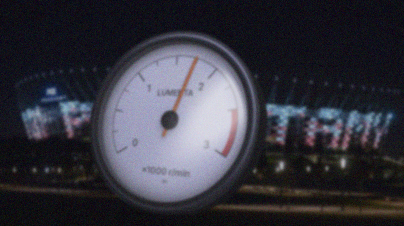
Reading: 1750,rpm
